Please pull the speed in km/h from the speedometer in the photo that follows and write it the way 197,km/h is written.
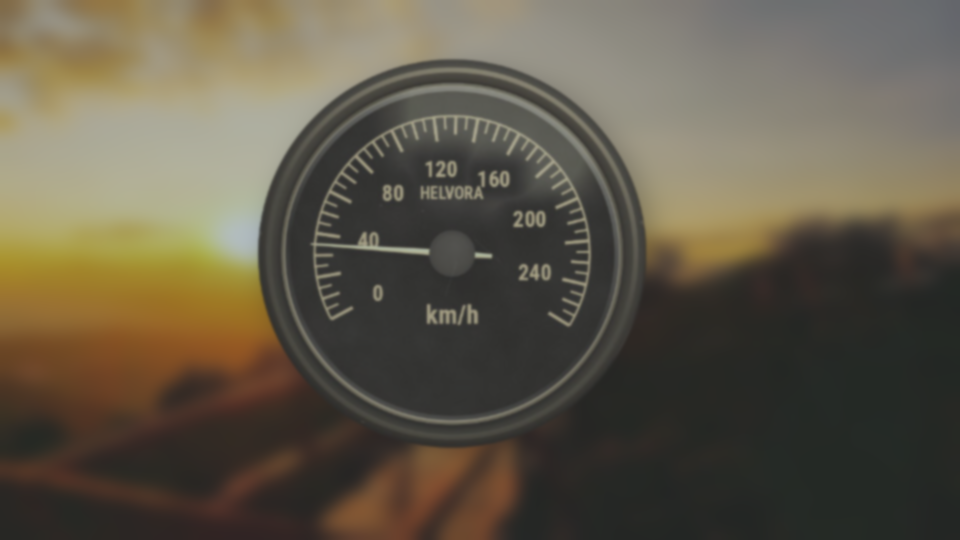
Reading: 35,km/h
